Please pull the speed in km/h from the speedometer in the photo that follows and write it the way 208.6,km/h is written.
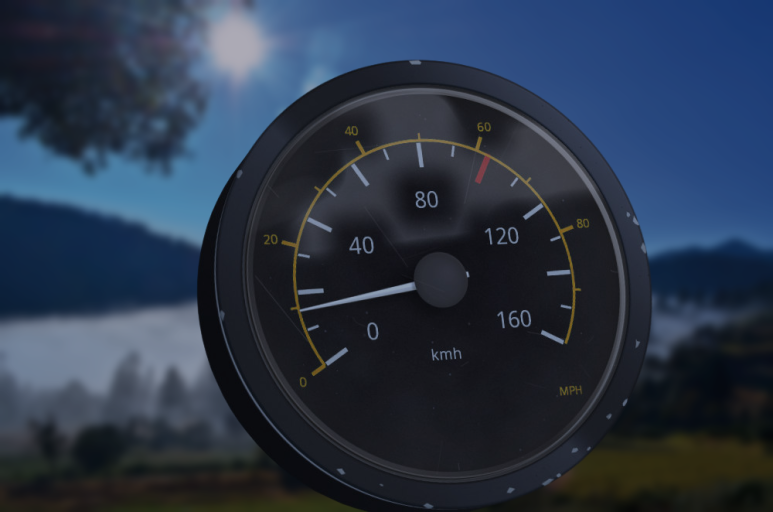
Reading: 15,km/h
